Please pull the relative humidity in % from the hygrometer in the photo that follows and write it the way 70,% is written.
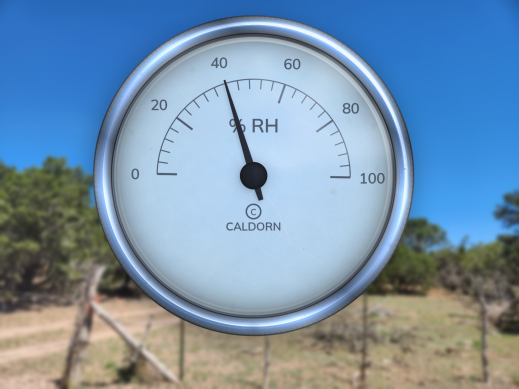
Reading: 40,%
